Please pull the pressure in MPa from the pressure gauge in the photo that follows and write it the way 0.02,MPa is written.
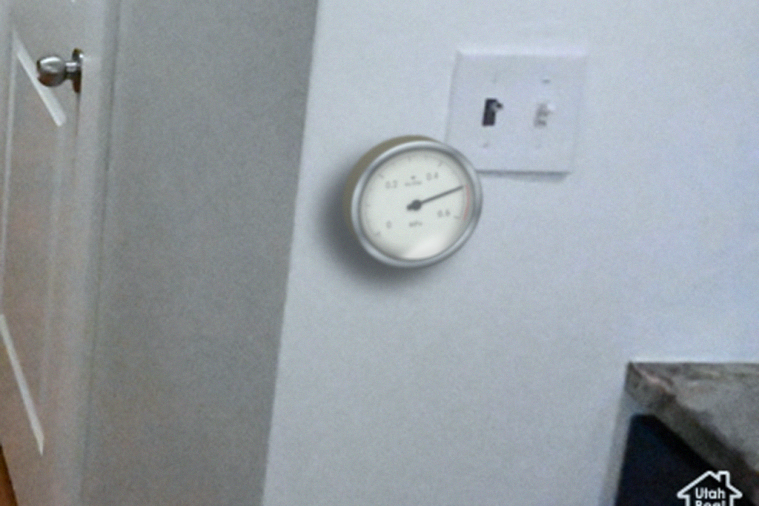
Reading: 0.5,MPa
